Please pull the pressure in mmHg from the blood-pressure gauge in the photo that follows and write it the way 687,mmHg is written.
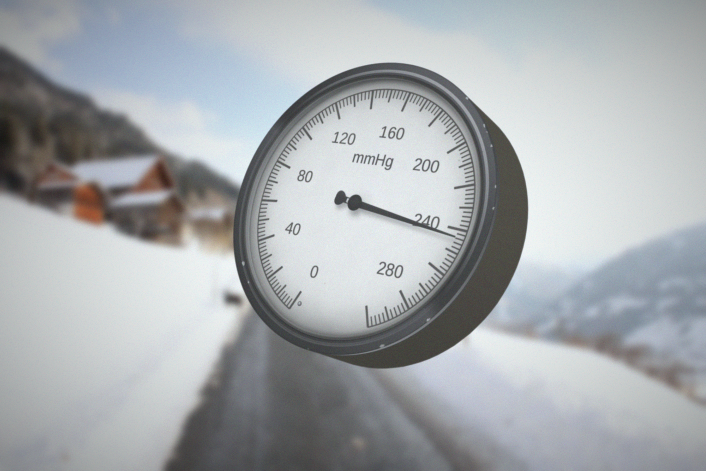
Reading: 244,mmHg
